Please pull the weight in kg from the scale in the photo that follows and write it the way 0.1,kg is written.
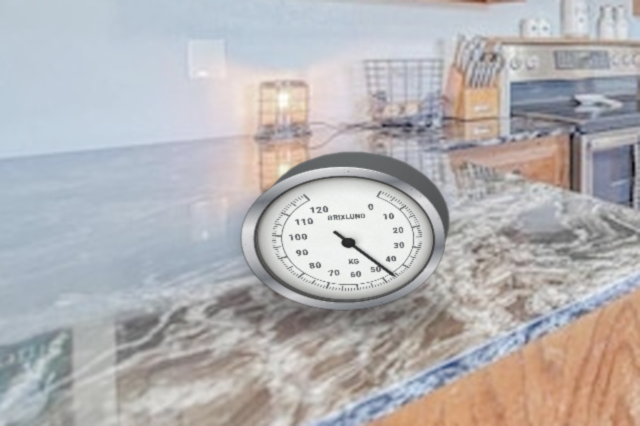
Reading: 45,kg
